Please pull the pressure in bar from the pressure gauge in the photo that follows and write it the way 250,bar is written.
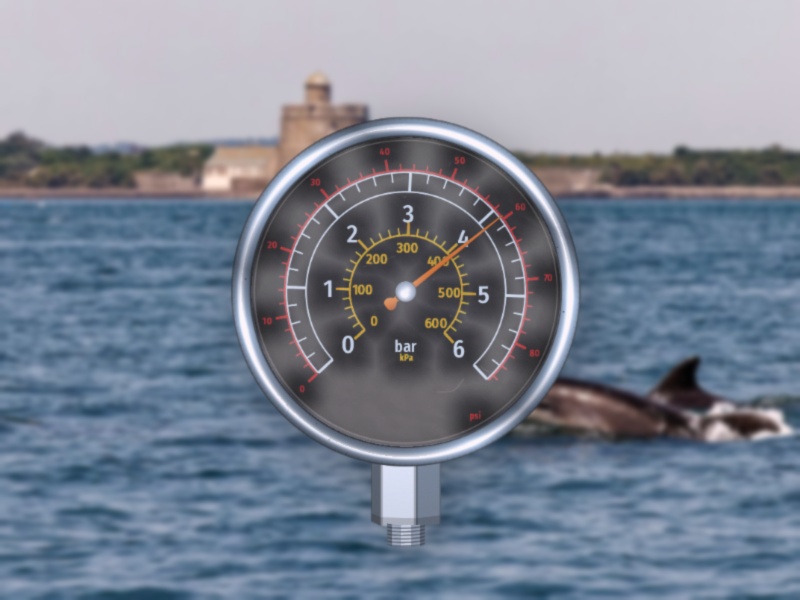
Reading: 4.1,bar
